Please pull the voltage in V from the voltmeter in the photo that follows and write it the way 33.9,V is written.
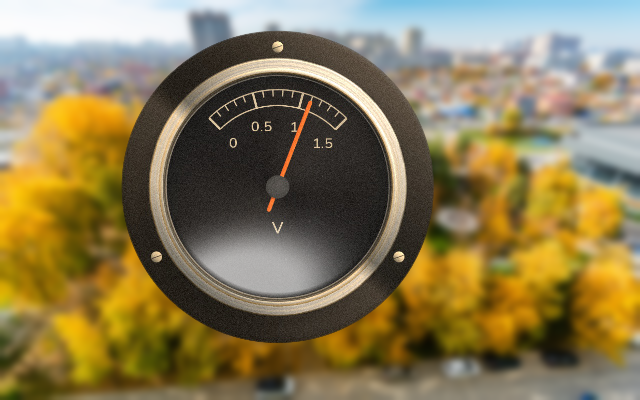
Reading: 1.1,V
